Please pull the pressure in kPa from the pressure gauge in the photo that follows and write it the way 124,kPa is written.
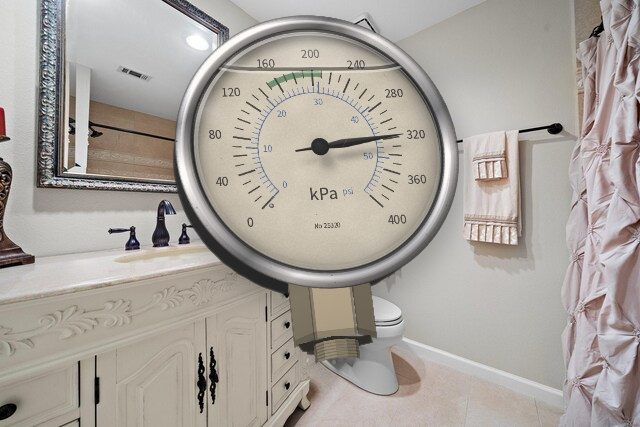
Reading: 320,kPa
